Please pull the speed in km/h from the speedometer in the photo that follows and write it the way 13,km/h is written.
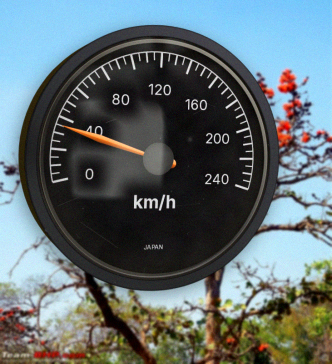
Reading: 35,km/h
